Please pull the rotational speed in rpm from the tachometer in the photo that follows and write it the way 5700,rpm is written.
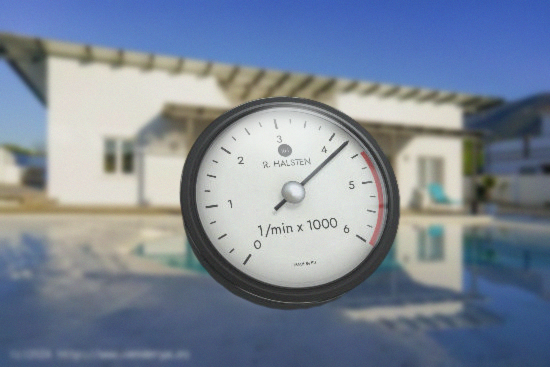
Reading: 4250,rpm
